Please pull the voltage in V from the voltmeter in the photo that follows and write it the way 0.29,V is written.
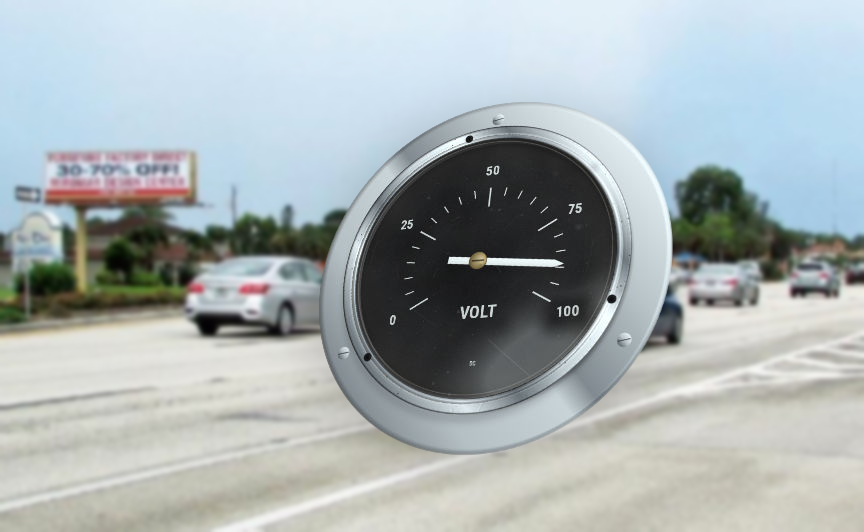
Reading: 90,V
